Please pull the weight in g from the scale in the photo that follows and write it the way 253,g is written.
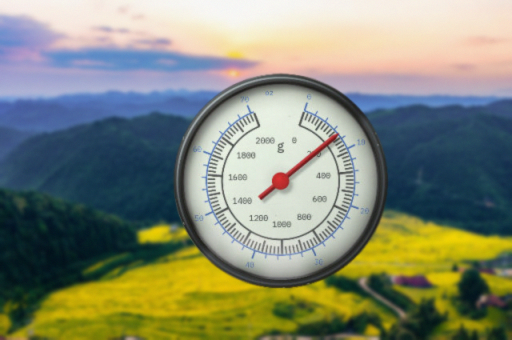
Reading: 200,g
